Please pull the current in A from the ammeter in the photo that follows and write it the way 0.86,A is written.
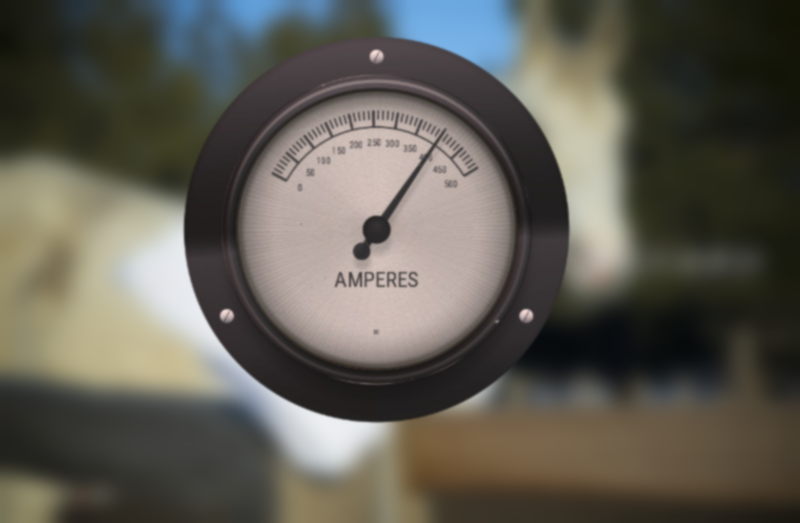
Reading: 400,A
